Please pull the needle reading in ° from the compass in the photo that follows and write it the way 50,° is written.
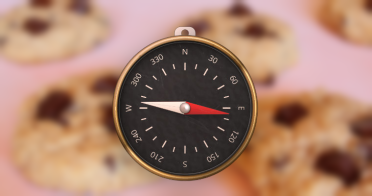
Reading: 97.5,°
